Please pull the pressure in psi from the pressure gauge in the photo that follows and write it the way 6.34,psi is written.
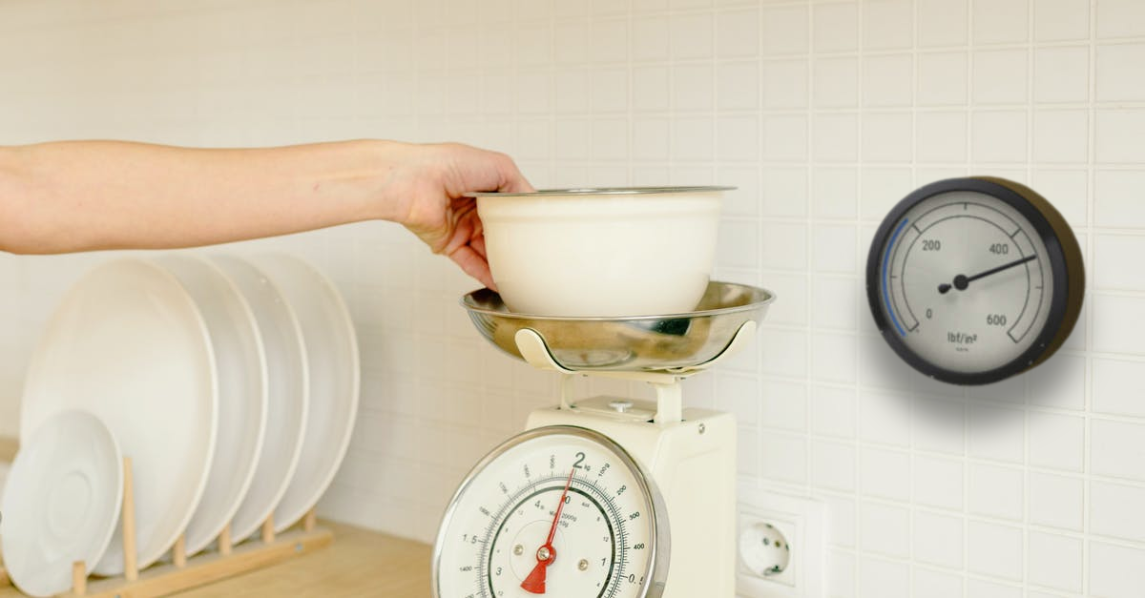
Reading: 450,psi
